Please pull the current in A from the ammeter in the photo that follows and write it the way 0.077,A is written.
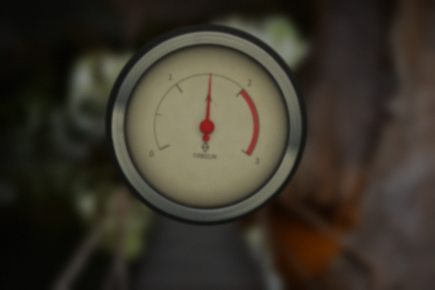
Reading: 1.5,A
